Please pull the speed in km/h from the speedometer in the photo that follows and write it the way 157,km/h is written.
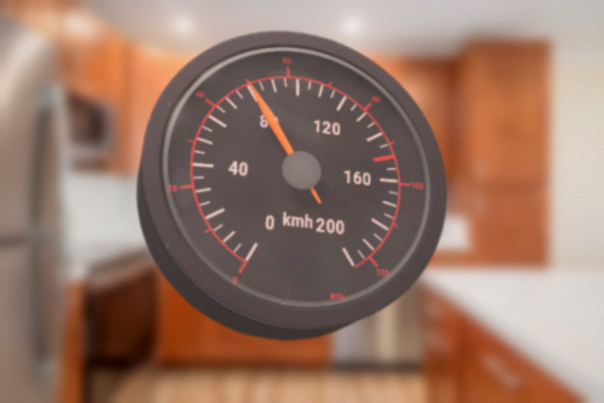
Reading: 80,km/h
